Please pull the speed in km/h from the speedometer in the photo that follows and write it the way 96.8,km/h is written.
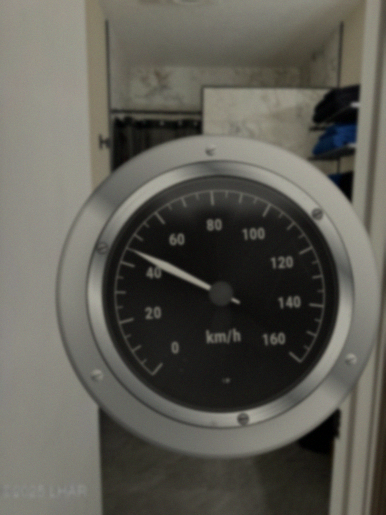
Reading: 45,km/h
